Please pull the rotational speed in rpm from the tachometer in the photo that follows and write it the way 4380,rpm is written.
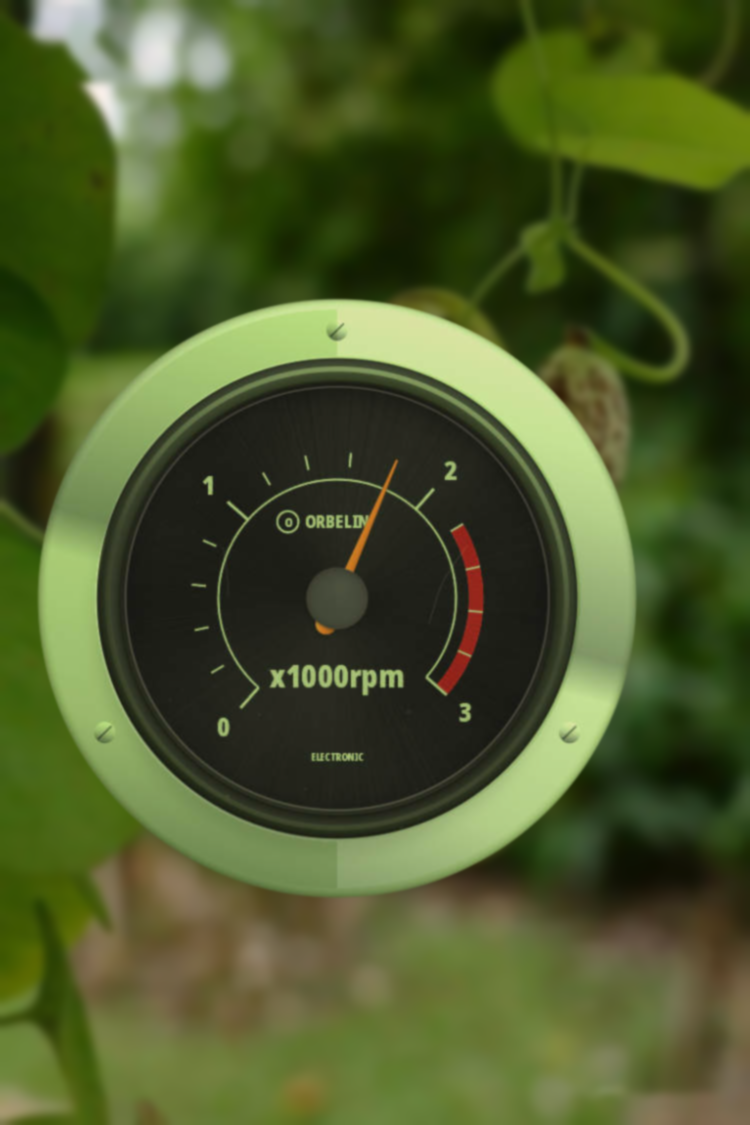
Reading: 1800,rpm
